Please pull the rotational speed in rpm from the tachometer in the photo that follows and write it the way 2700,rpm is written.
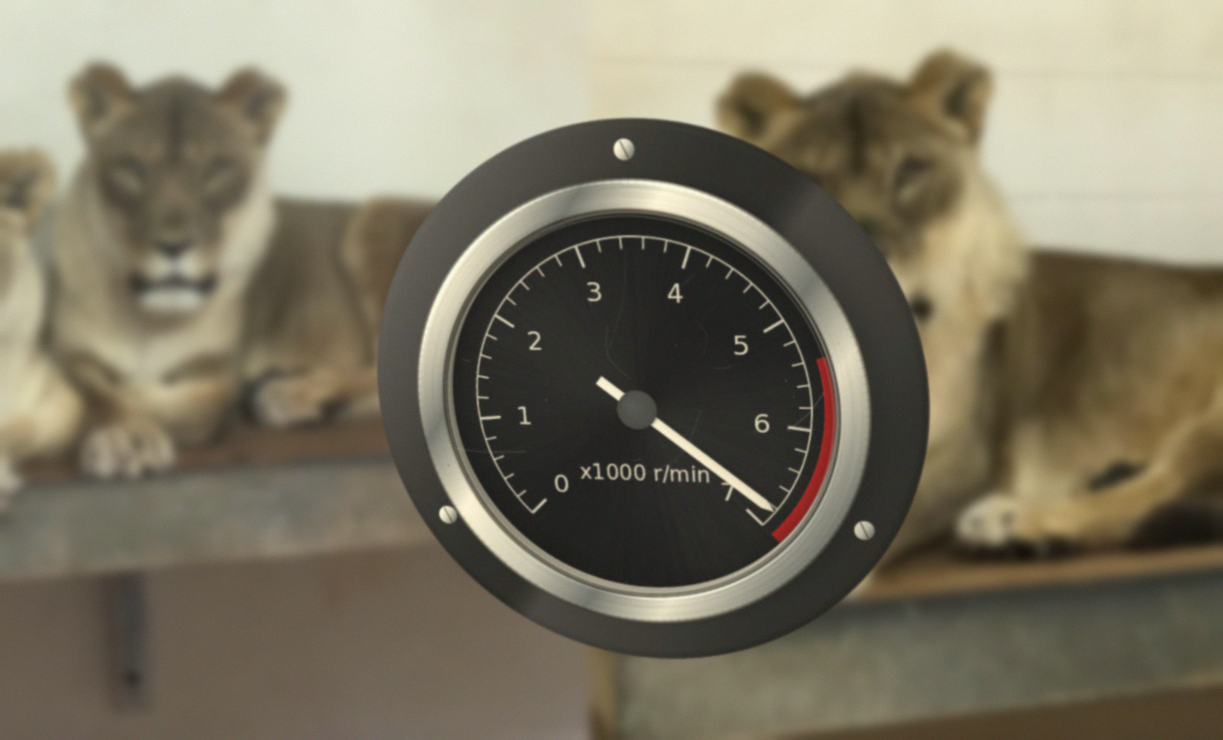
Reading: 6800,rpm
